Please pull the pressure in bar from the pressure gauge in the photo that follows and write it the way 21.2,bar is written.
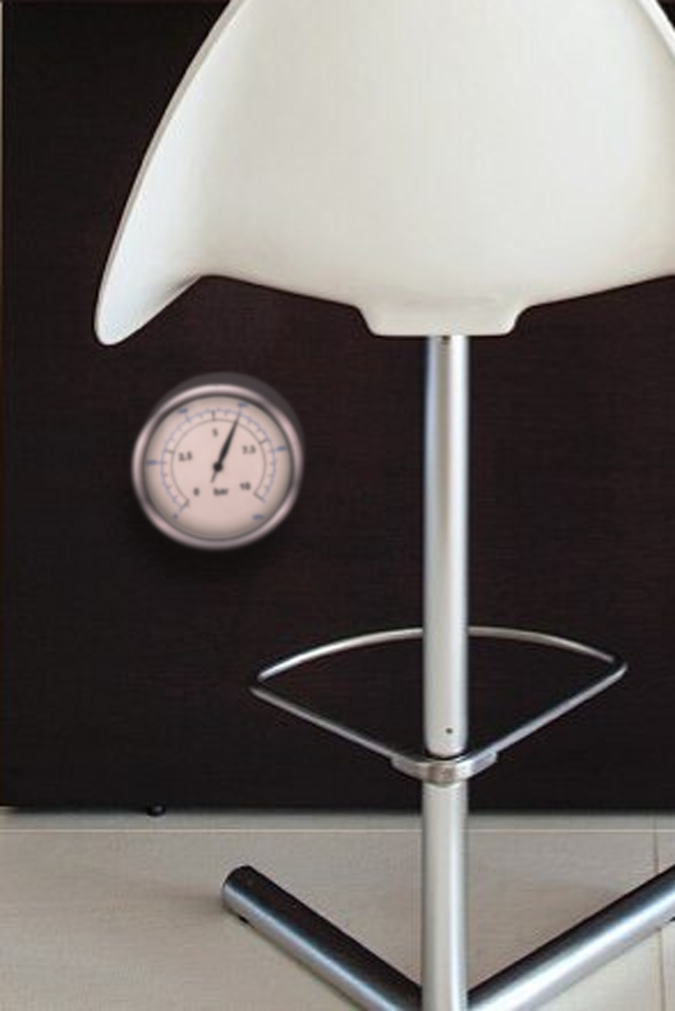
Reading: 6,bar
